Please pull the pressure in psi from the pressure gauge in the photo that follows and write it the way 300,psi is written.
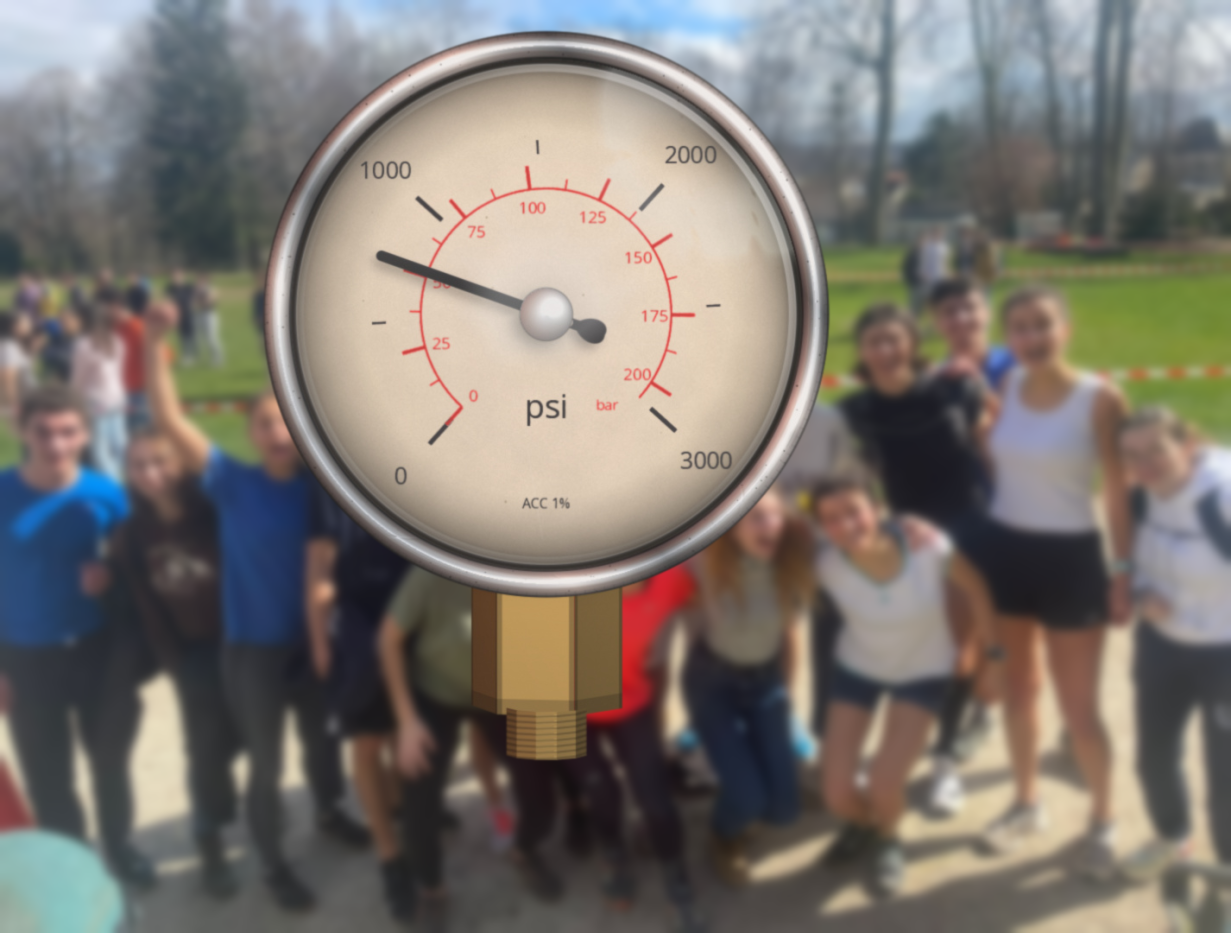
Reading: 750,psi
